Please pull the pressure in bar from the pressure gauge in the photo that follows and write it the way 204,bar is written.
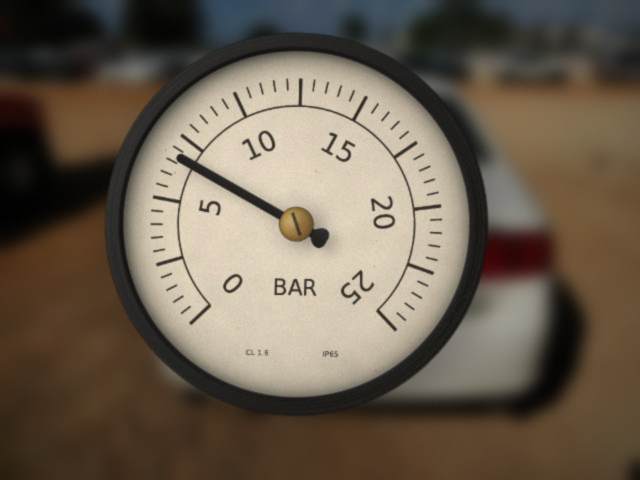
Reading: 6.75,bar
